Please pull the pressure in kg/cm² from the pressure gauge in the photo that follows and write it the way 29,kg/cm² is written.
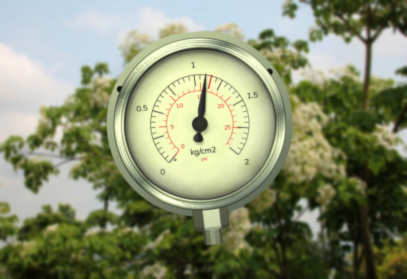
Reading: 1.1,kg/cm²
